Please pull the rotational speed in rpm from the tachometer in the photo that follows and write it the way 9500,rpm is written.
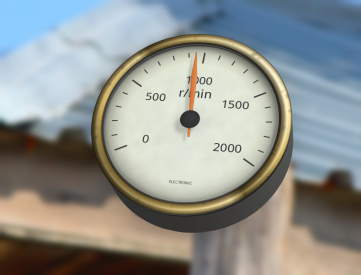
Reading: 950,rpm
